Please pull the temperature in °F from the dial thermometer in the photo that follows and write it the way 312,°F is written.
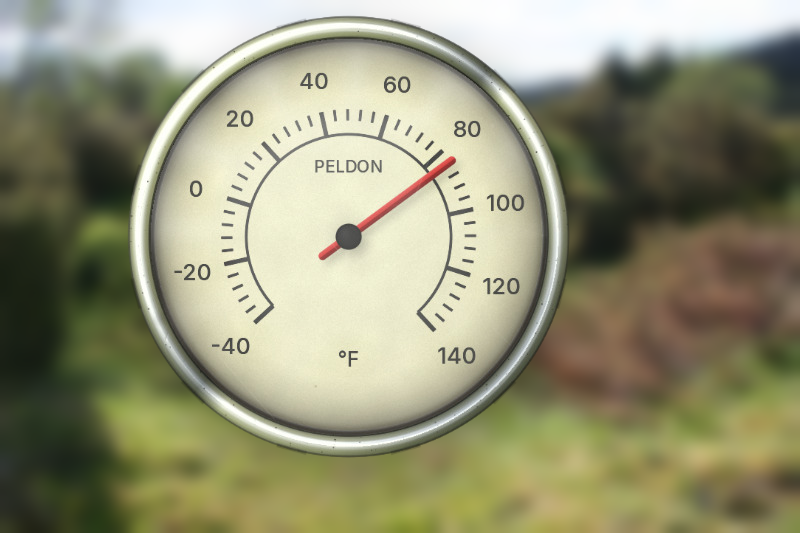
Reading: 84,°F
